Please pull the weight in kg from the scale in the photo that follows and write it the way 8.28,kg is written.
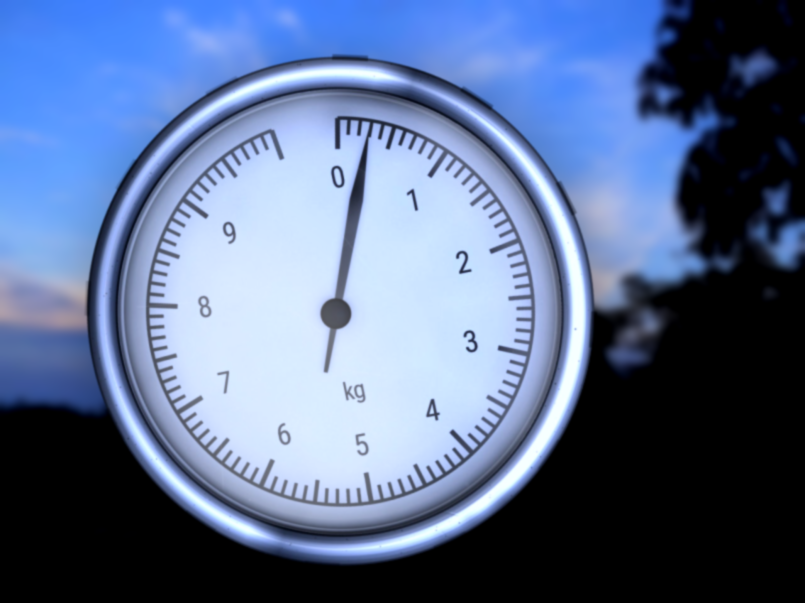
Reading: 0.3,kg
